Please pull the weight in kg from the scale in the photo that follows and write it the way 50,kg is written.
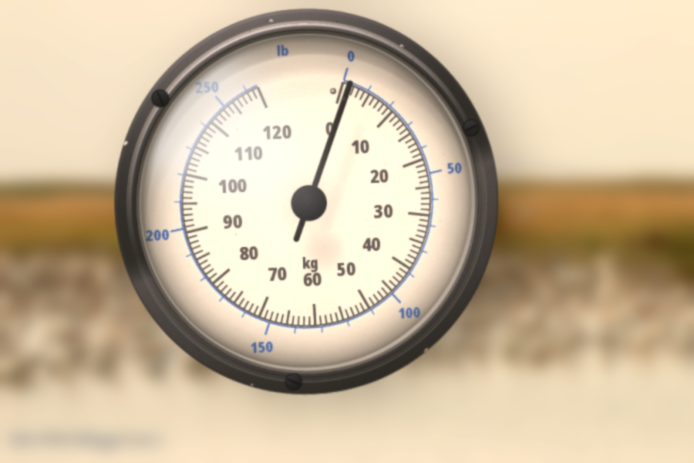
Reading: 1,kg
